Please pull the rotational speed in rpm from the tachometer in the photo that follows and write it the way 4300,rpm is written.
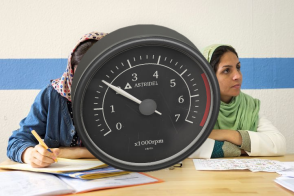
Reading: 2000,rpm
